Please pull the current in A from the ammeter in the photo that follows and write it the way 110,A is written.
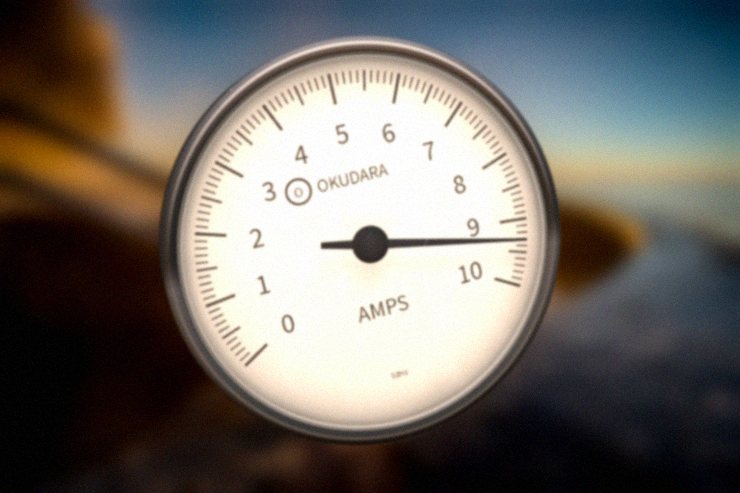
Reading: 9.3,A
